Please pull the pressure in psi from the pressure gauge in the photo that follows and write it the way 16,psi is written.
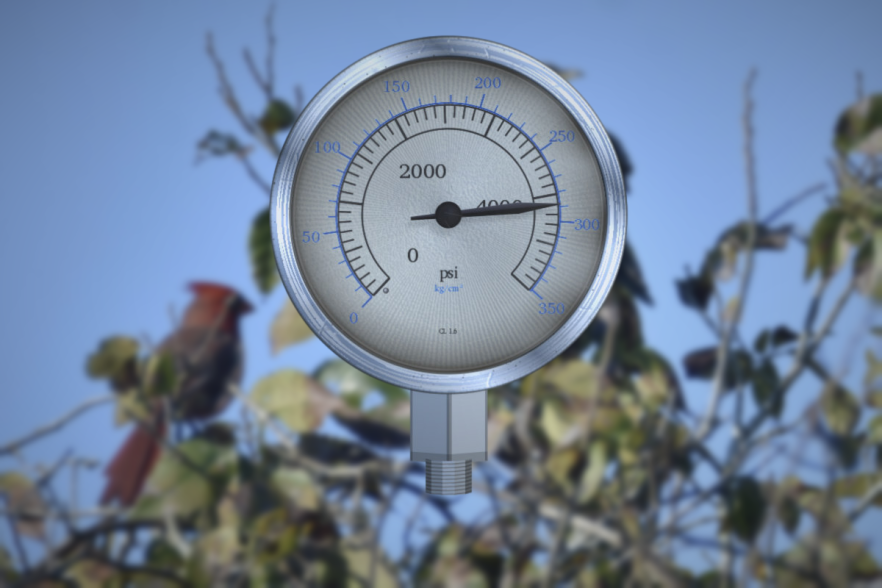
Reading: 4100,psi
